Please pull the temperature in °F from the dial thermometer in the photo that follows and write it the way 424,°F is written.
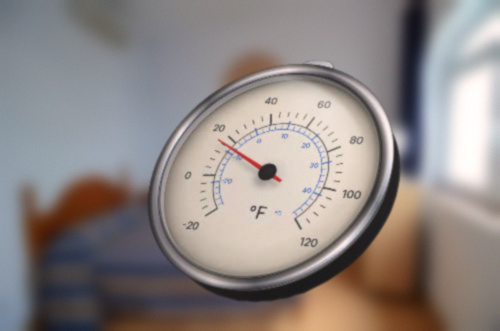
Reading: 16,°F
